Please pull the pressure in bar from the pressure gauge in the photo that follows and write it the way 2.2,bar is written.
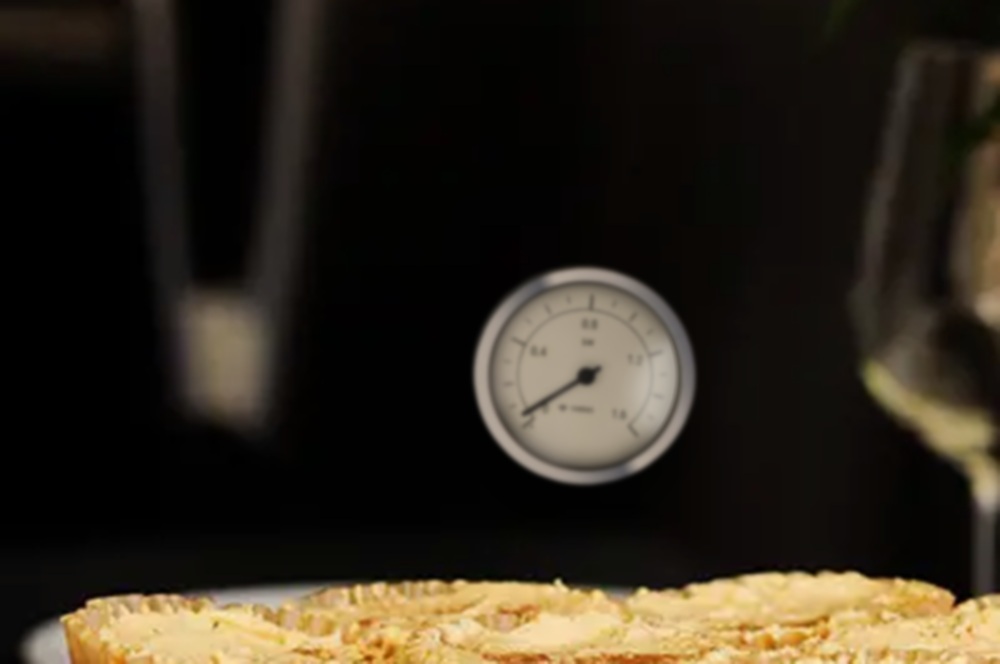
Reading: 0.05,bar
